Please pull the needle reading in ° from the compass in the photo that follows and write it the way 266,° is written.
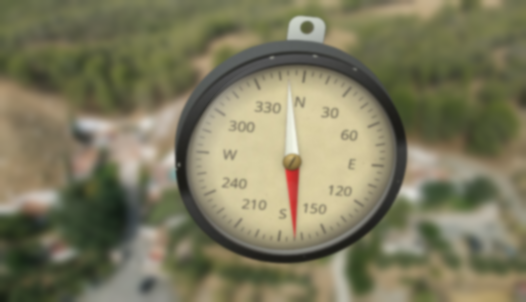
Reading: 170,°
